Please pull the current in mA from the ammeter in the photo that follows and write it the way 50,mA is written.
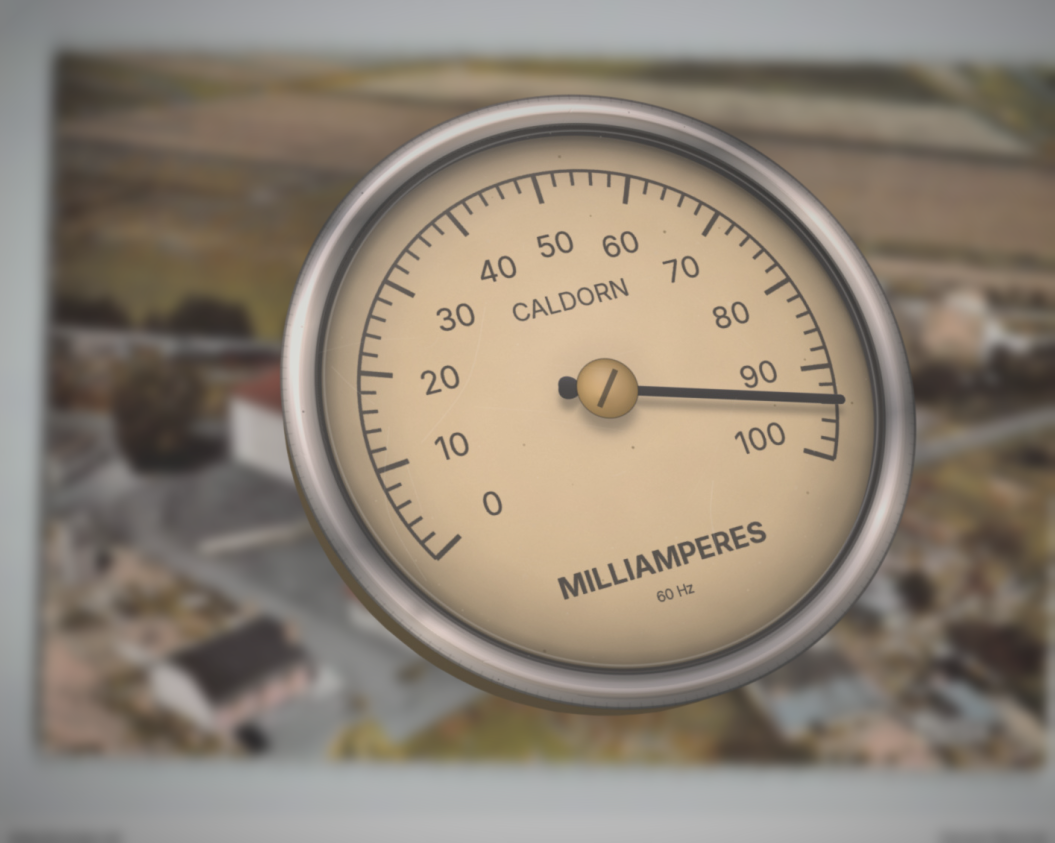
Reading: 94,mA
